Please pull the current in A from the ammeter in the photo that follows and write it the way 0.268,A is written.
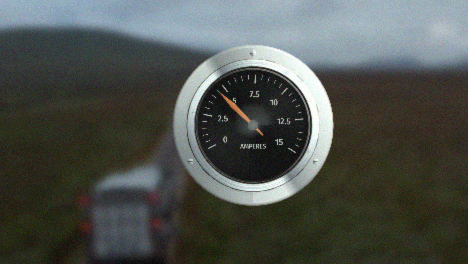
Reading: 4.5,A
